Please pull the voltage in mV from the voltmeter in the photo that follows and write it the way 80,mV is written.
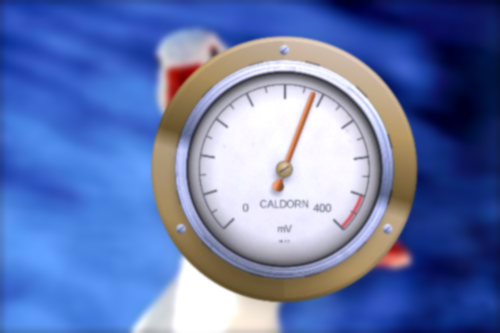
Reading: 230,mV
